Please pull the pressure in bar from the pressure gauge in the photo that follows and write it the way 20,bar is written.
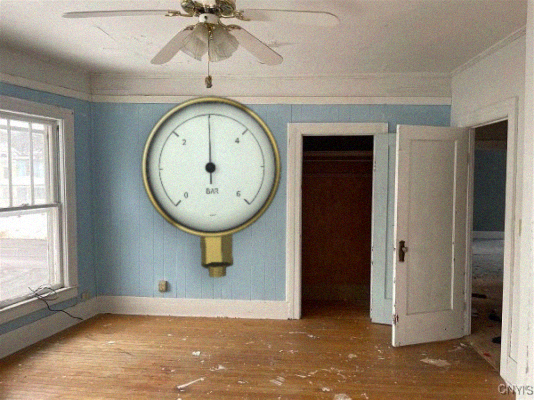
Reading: 3,bar
